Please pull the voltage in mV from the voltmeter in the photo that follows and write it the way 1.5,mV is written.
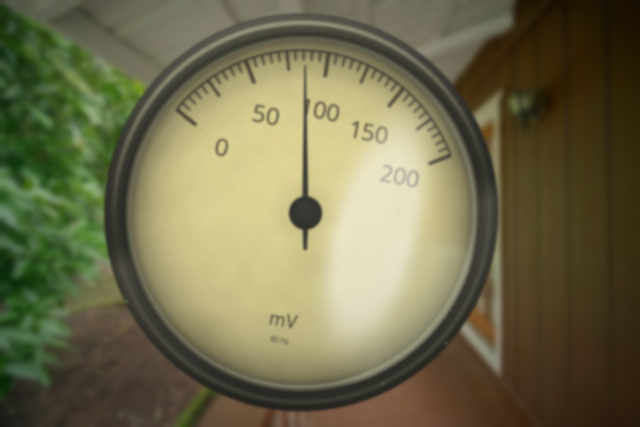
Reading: 85,mV
